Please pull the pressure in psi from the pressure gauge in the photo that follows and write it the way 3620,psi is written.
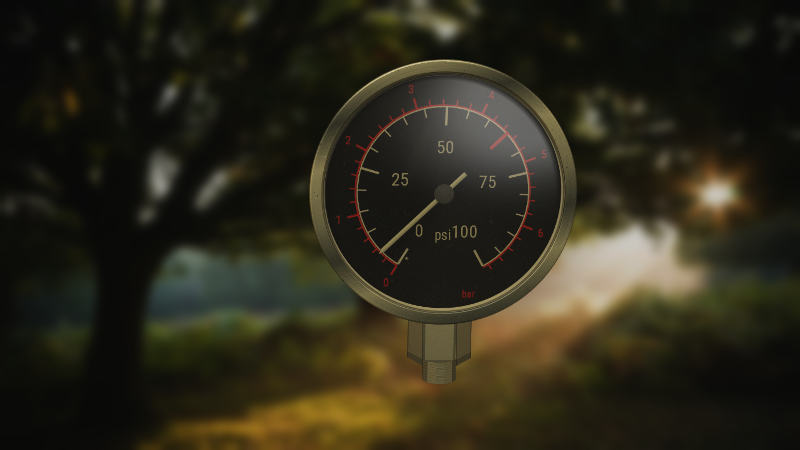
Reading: 5,psi
